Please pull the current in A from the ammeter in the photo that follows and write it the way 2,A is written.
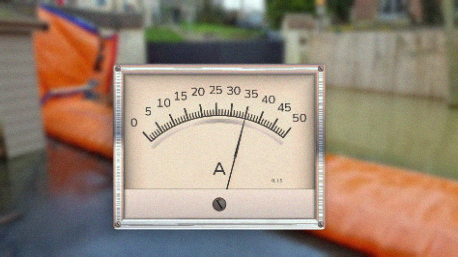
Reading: 35,A
